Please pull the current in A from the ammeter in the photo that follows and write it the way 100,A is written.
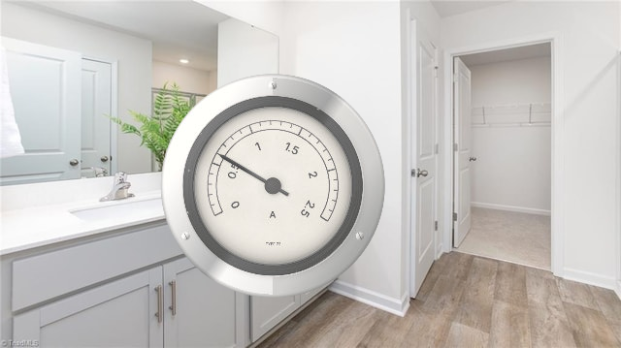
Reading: 0.6,A
